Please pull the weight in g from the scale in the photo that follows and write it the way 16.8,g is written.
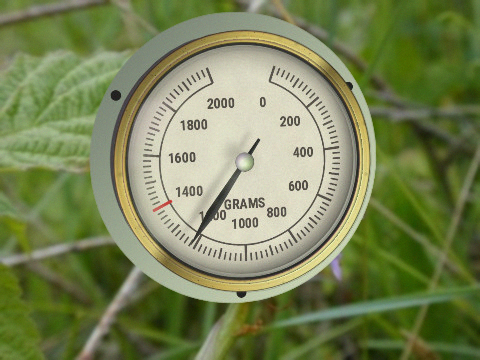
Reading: 1220,g
